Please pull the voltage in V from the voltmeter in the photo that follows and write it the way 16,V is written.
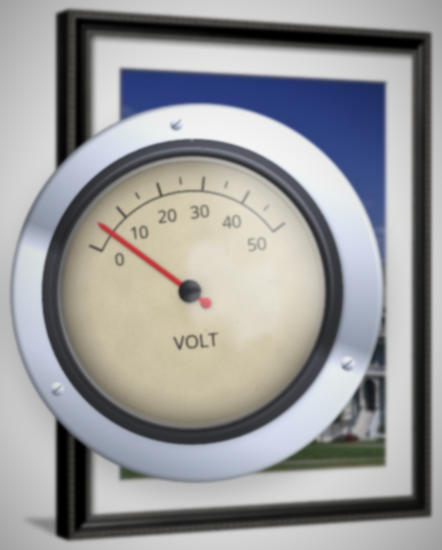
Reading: 5,V
